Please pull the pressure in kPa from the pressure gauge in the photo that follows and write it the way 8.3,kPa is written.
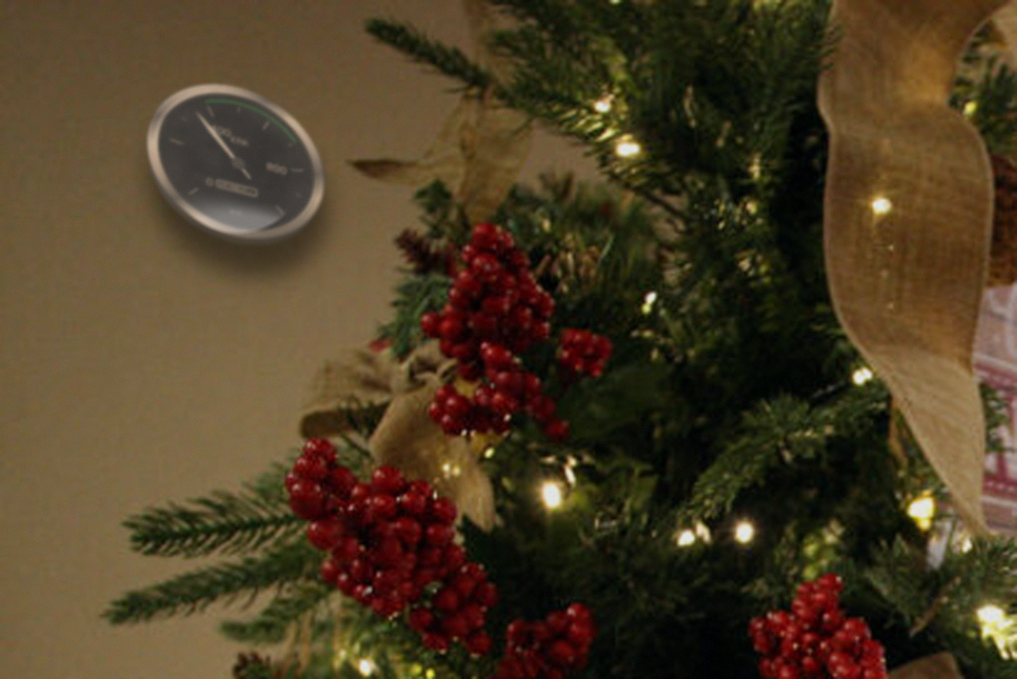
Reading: 350,kPa
